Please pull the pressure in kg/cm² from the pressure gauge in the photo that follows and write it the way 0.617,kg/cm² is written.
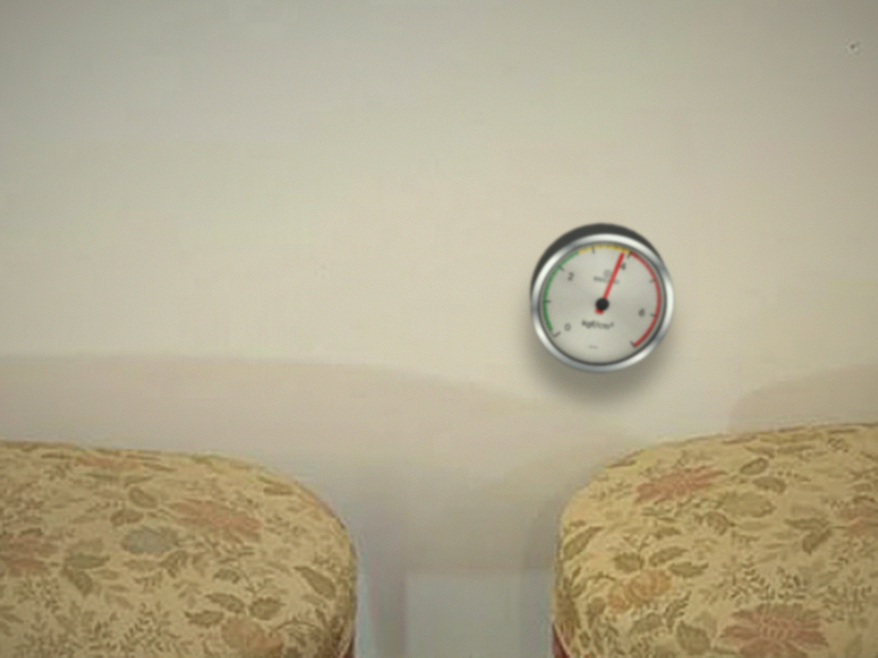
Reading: 3.8,kg/cm²
